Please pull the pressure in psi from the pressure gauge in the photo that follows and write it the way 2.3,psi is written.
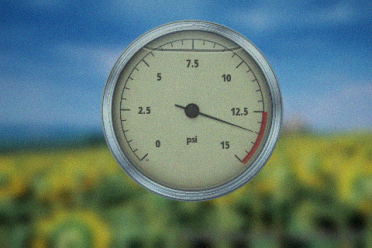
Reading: 13.5,psi
